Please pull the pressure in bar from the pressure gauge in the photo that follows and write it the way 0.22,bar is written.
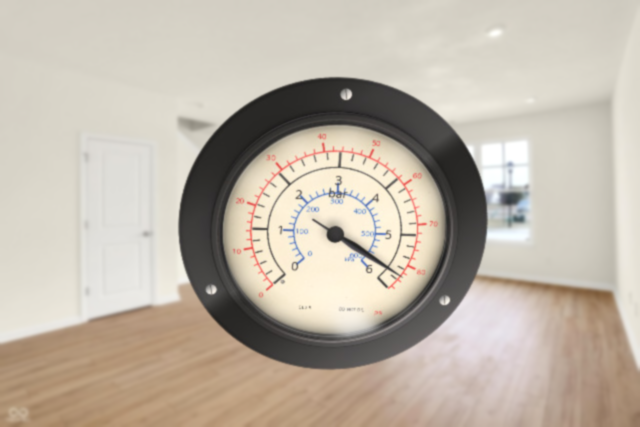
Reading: 5.7,bar
